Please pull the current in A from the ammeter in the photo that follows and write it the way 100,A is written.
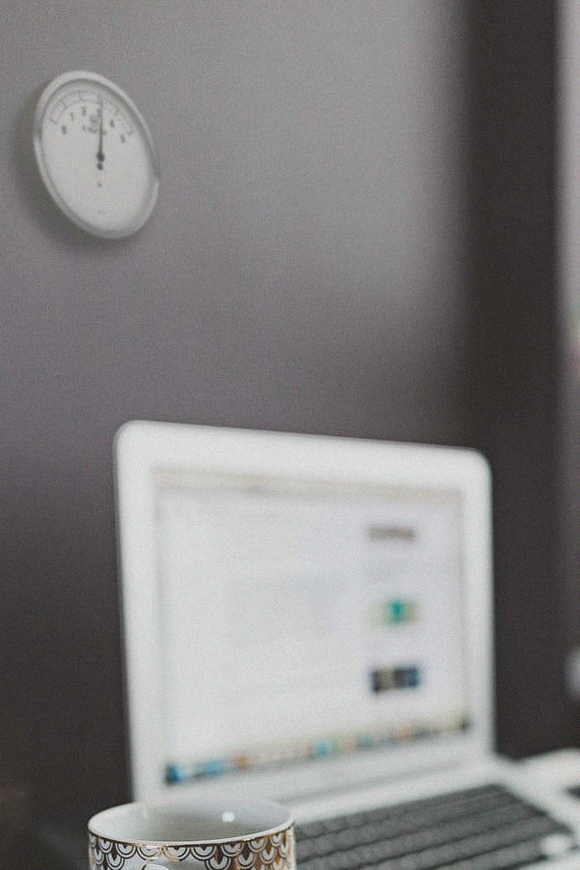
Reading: 3,A
